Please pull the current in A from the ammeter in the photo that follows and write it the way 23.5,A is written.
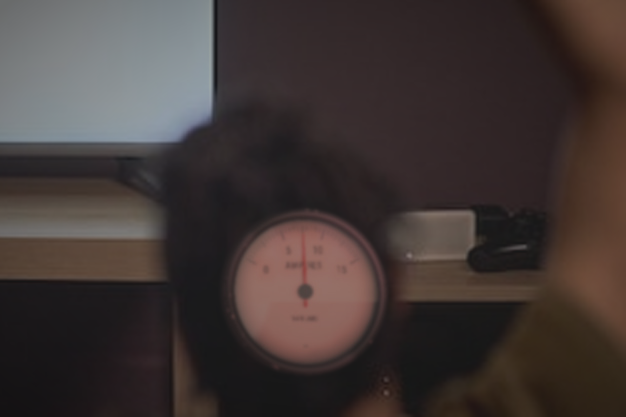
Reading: 7.5,A
